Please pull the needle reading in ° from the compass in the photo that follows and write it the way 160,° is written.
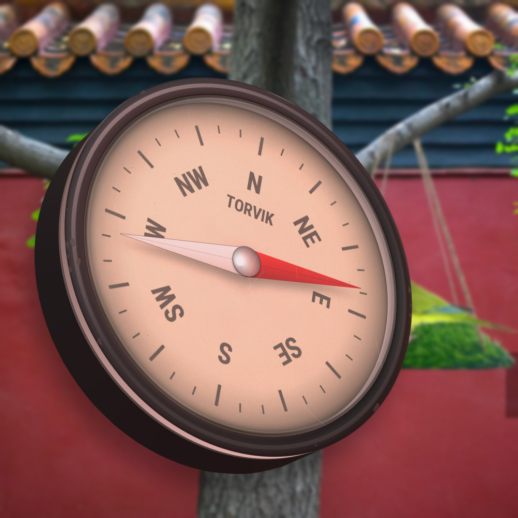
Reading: 80,°
